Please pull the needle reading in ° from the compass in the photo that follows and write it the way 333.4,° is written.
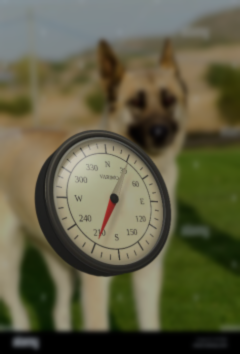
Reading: 210,°
